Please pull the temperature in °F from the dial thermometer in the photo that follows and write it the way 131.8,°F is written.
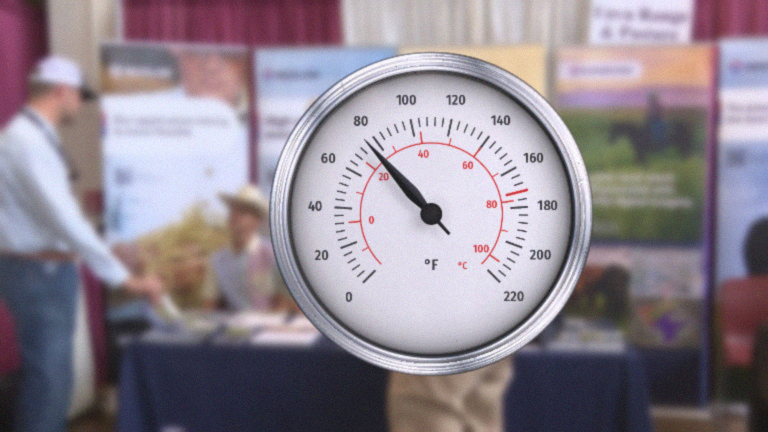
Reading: 76,°F
